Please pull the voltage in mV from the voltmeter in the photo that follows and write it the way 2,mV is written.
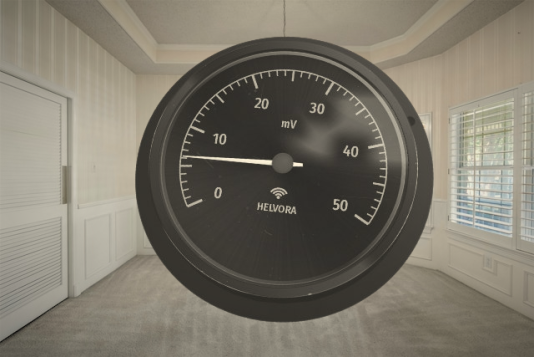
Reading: 6,mV
